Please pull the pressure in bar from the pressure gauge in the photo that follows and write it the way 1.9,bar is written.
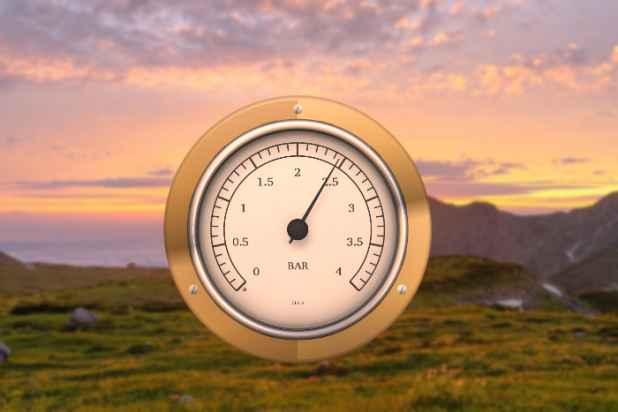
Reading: 2.45,bar
